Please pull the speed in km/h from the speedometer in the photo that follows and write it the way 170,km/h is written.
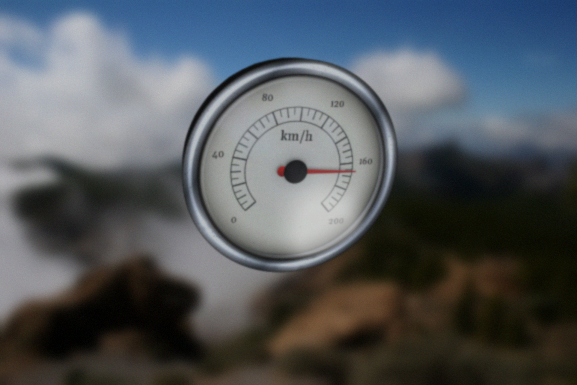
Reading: 165,km/h
